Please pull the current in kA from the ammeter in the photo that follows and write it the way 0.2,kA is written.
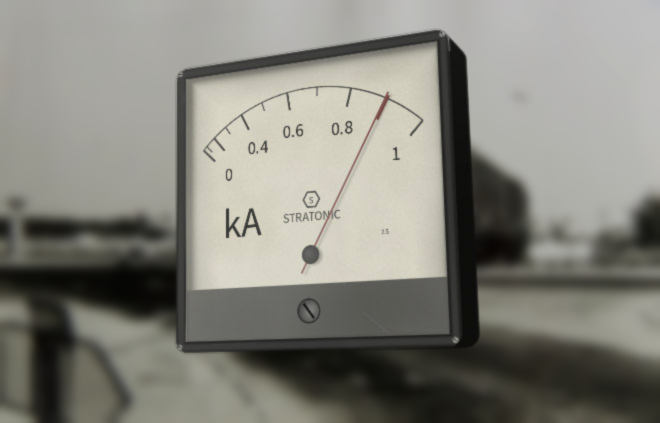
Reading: 0.9,kA
